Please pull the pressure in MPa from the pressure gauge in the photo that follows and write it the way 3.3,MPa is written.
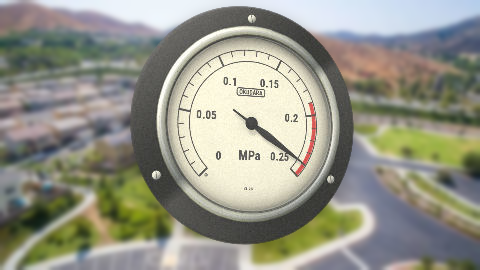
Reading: 0.24,MPa
